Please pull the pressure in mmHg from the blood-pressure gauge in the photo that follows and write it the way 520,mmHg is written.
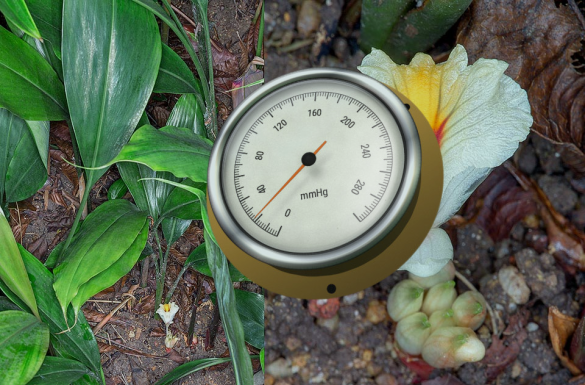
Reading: 20,mmHg
